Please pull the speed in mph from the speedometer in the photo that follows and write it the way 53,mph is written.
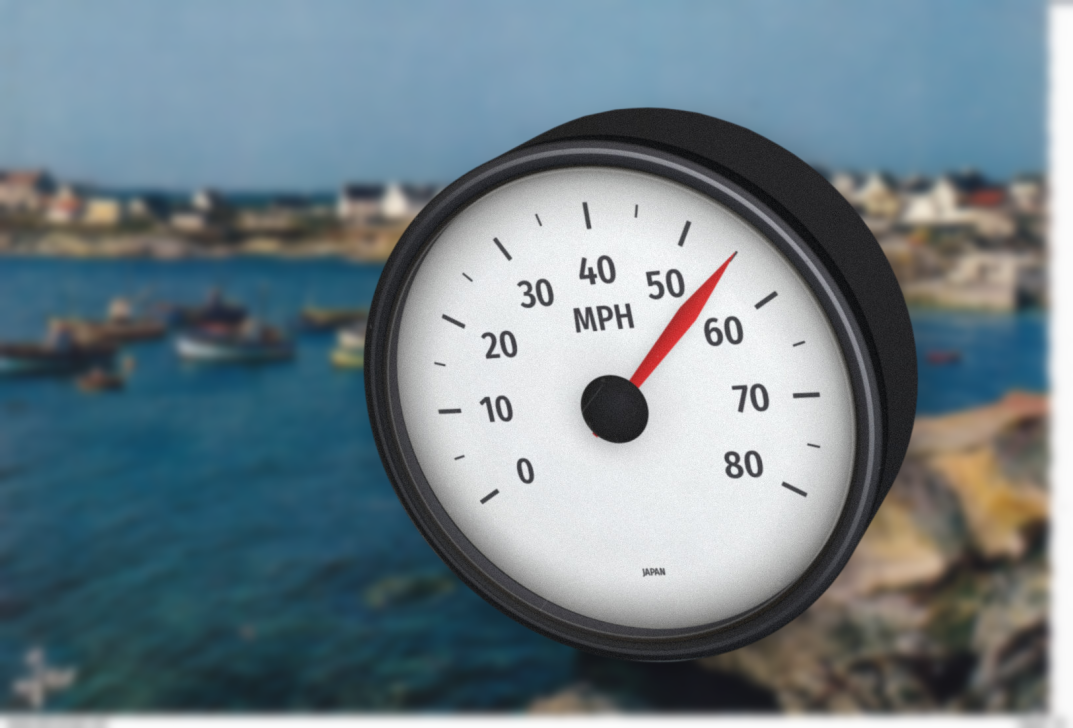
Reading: 55,mph
